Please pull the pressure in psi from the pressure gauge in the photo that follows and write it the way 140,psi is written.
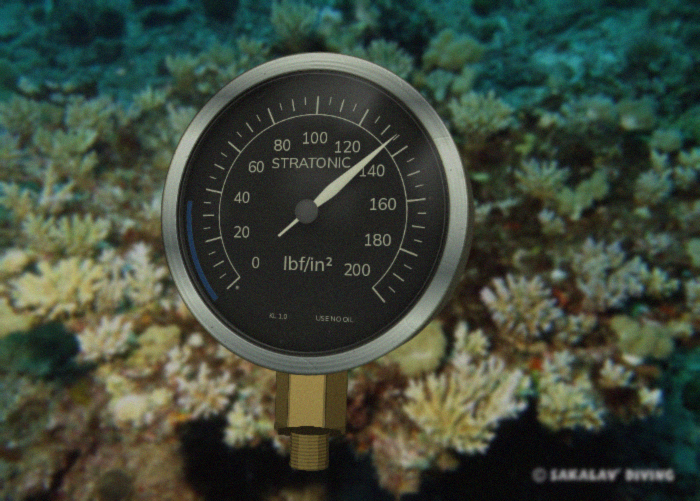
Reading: 135,psi
